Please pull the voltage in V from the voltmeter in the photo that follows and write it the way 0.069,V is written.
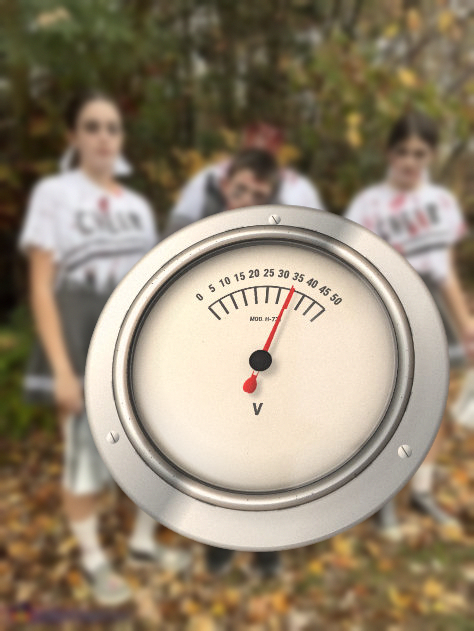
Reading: 35,V
